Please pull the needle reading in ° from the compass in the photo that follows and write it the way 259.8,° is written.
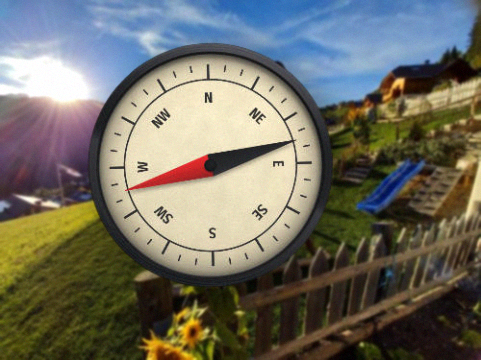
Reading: 255,°
